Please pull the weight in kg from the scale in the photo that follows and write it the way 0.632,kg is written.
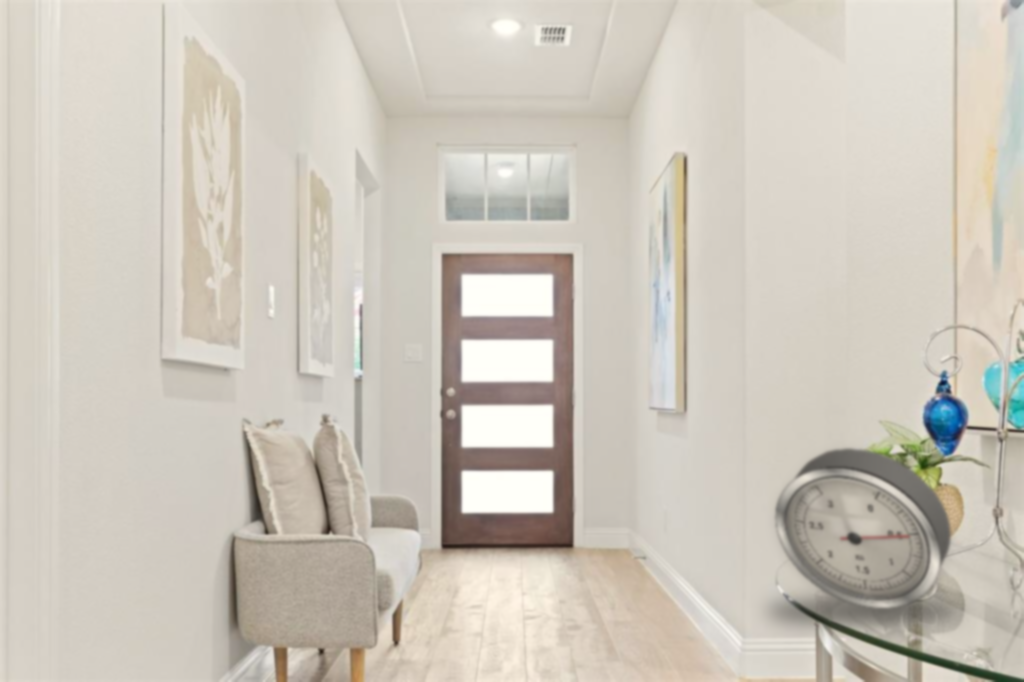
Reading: 0.5,kg
